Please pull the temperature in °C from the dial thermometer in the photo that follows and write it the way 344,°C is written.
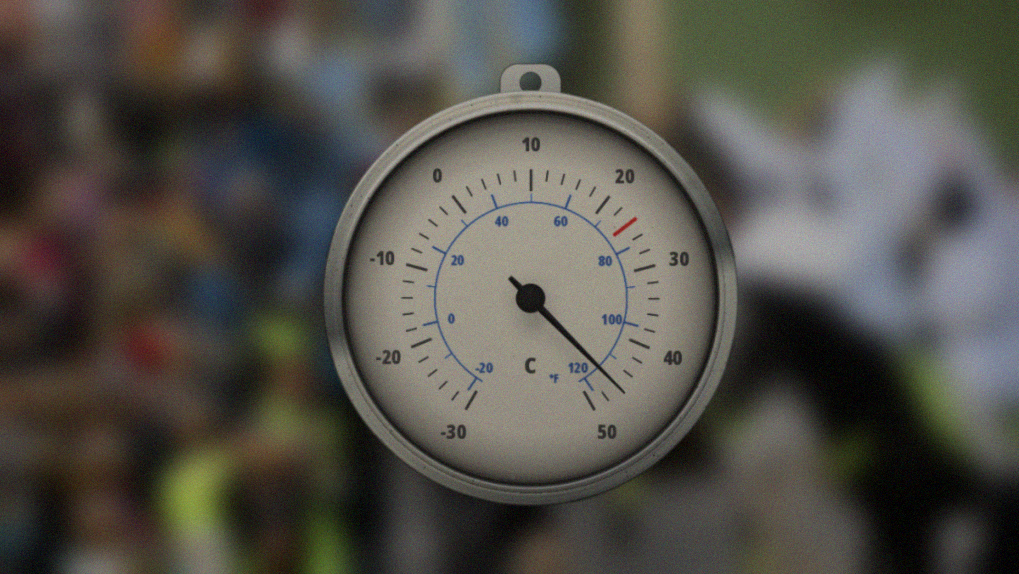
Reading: 46,°C
